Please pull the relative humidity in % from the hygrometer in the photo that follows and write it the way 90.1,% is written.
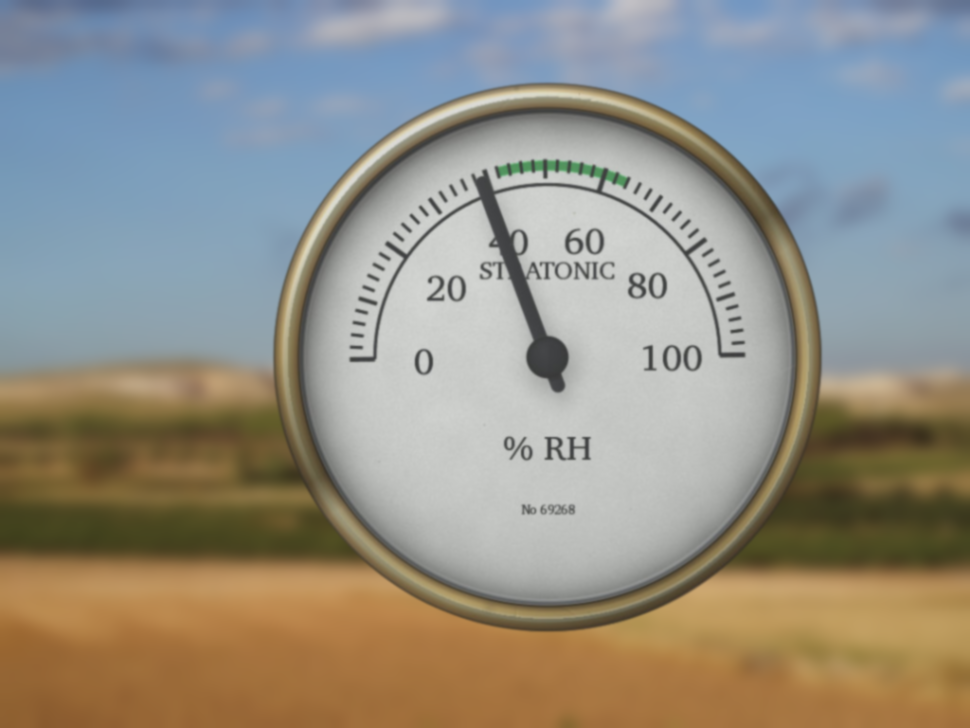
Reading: 39,%
